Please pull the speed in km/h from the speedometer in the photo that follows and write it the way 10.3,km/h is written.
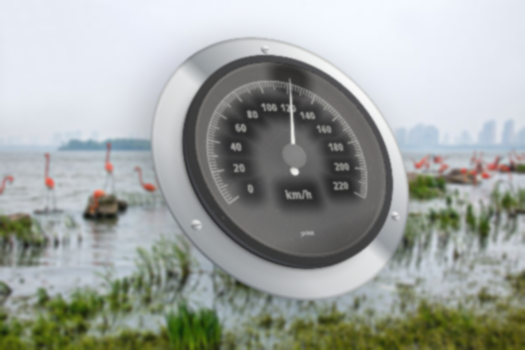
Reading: 120,km/h
